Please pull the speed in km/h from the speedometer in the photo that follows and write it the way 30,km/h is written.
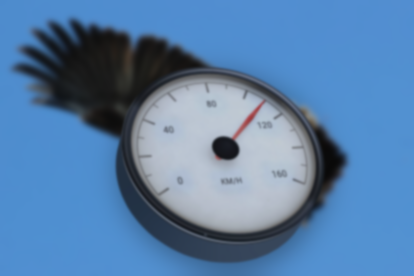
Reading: 110,km/h
